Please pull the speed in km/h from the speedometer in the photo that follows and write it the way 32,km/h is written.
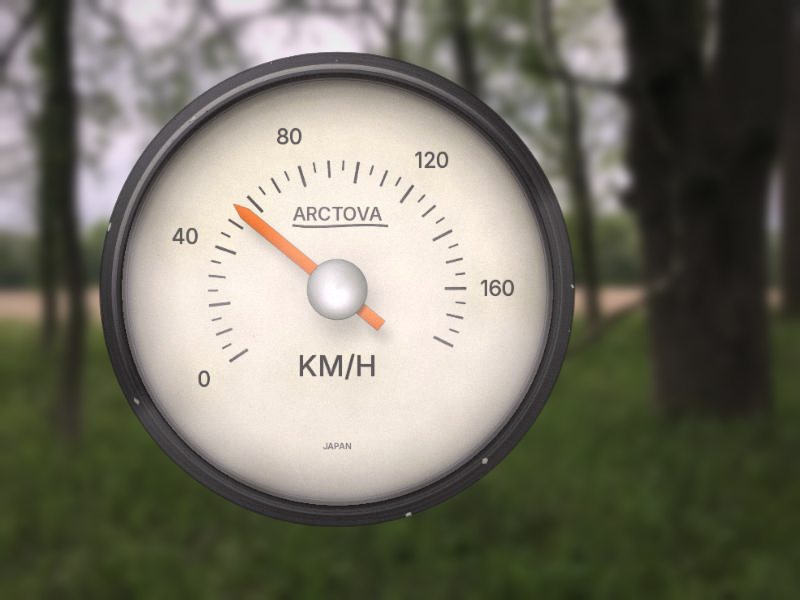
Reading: 55,km/h
